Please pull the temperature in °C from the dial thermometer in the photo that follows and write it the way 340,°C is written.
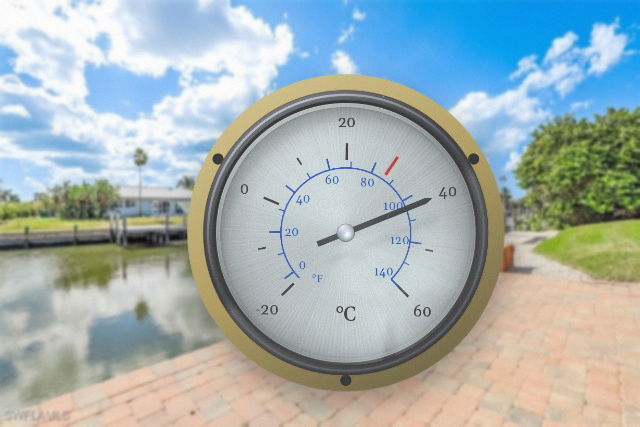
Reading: 40,°C
